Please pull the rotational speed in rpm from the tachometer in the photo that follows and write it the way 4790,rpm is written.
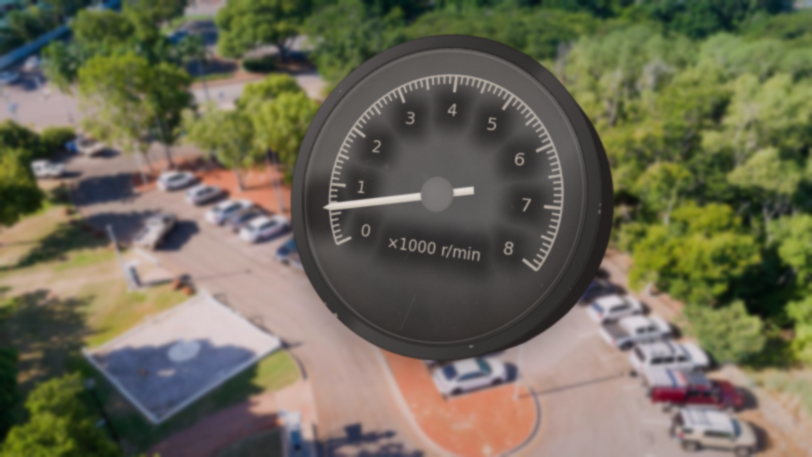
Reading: 600,rpm
